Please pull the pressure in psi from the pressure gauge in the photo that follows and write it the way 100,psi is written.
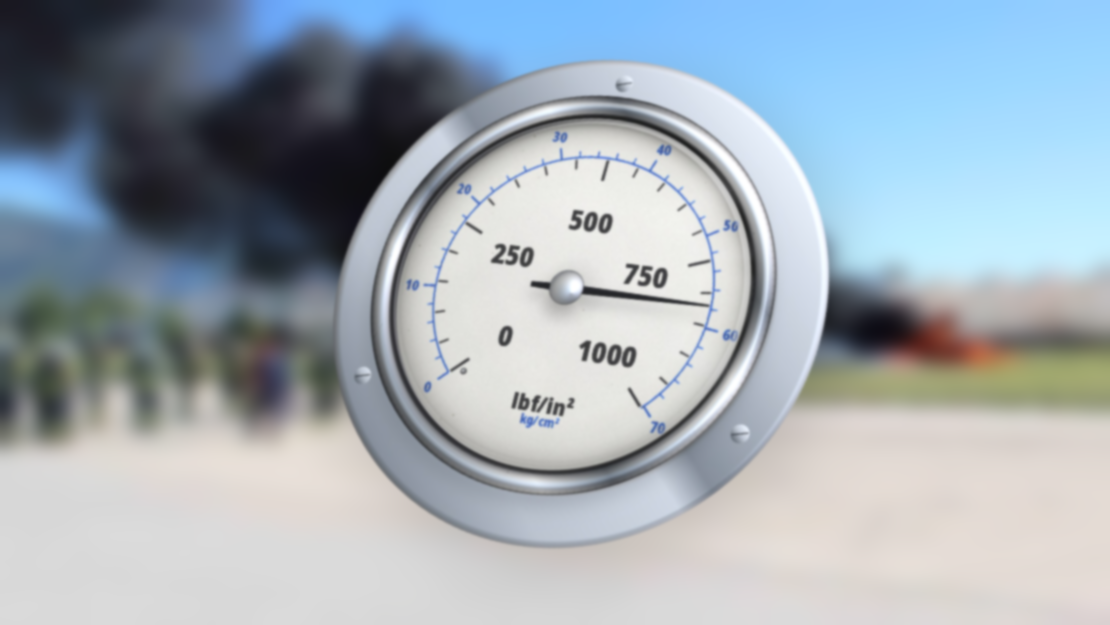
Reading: 825,psi
